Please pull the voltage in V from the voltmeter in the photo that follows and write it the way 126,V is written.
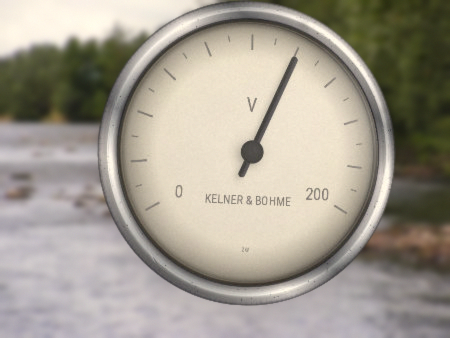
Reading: 120,V
